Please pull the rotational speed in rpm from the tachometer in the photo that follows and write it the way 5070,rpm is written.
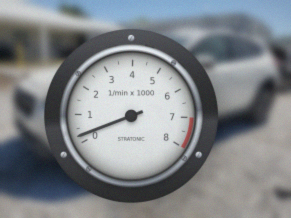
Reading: 250,rpm
